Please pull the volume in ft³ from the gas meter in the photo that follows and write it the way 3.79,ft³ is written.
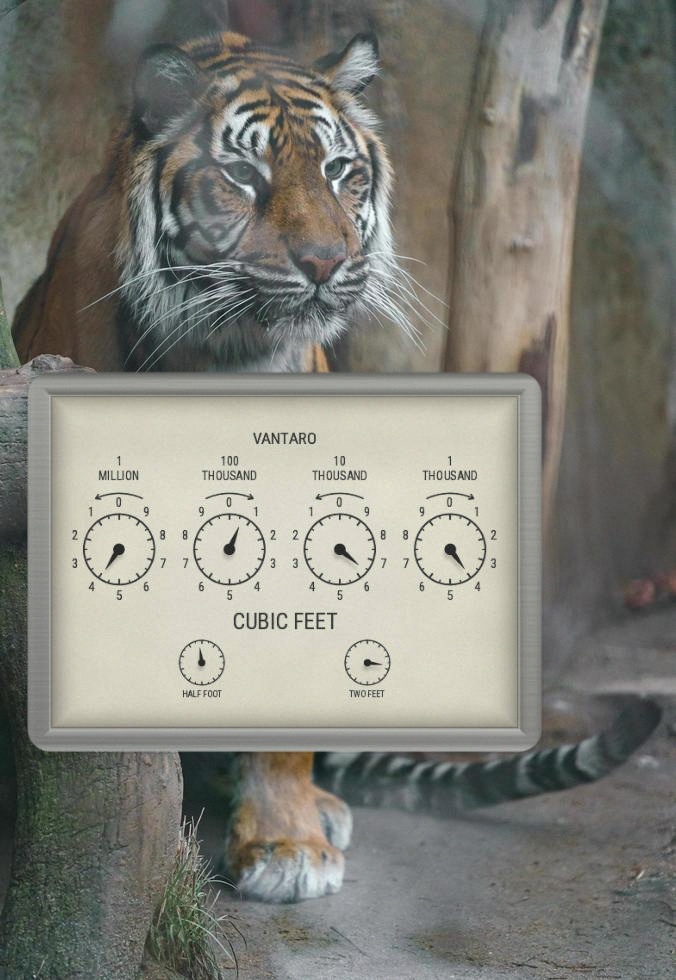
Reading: 406400,ft³
